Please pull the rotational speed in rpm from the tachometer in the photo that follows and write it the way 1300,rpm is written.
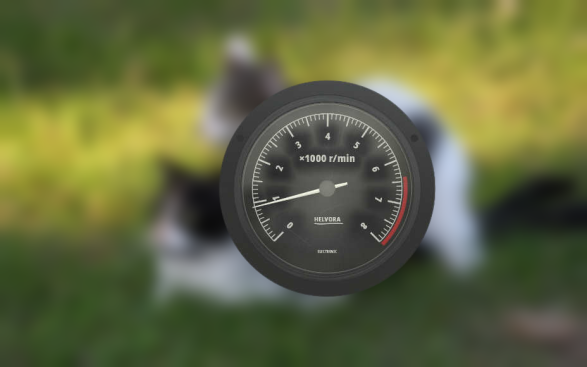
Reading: 900,rpm
